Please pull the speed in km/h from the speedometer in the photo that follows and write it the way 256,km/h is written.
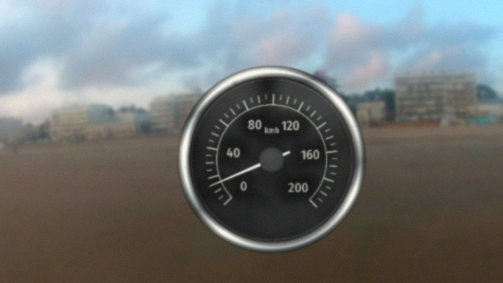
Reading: 15,km/h
